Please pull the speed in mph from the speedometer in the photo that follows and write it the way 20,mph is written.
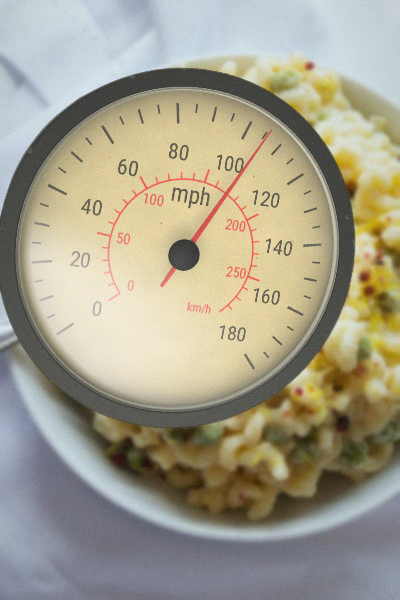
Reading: 105,mph
